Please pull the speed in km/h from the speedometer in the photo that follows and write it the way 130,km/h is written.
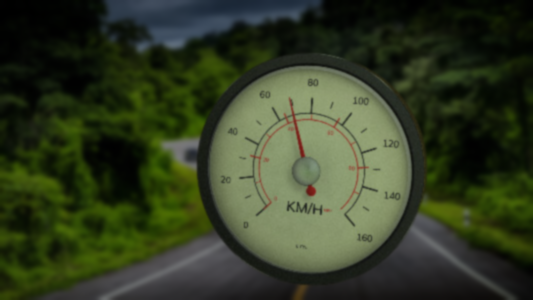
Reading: 70,km/h
